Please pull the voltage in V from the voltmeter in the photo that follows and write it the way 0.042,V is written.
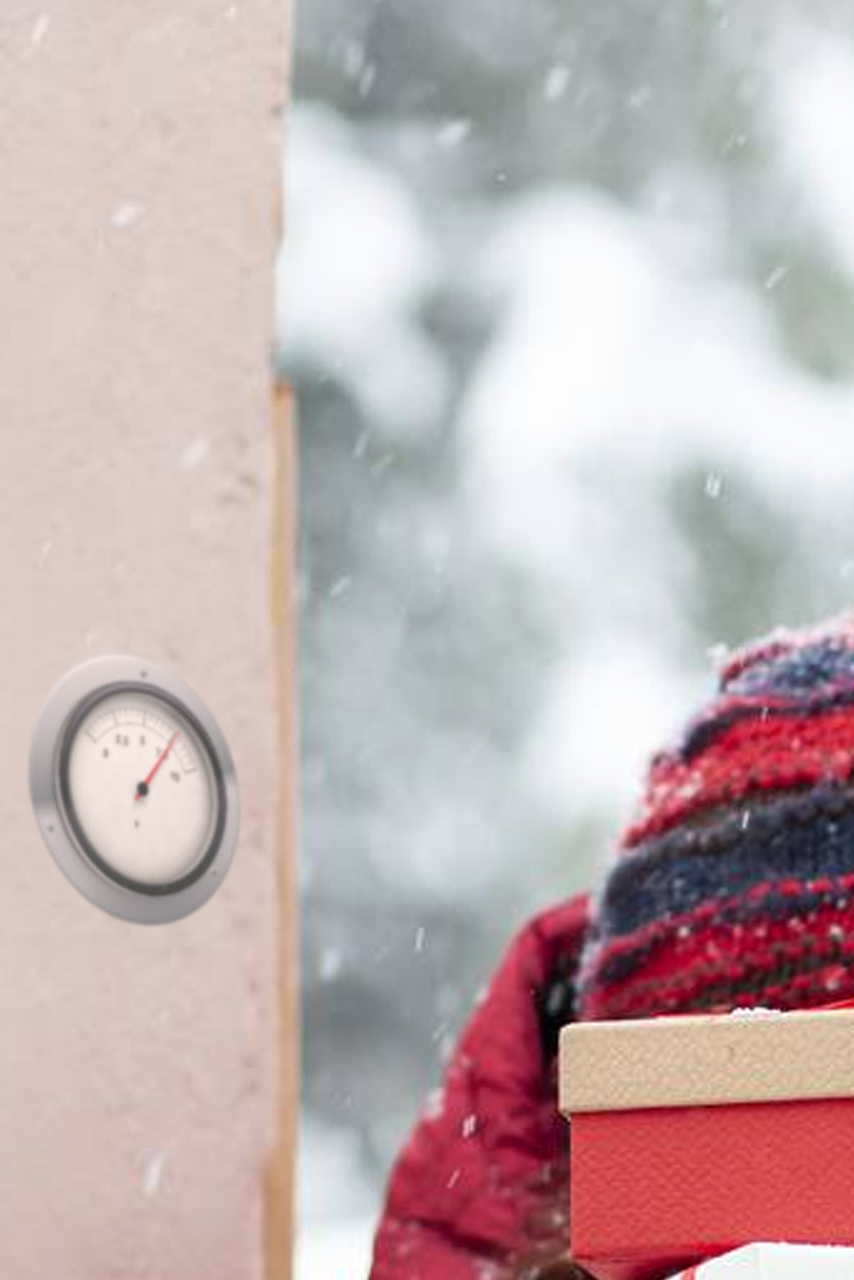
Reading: 7.5,V
